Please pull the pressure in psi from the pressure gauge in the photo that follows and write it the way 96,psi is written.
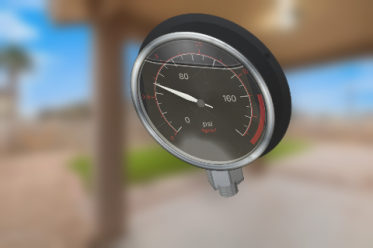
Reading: 50,psi
